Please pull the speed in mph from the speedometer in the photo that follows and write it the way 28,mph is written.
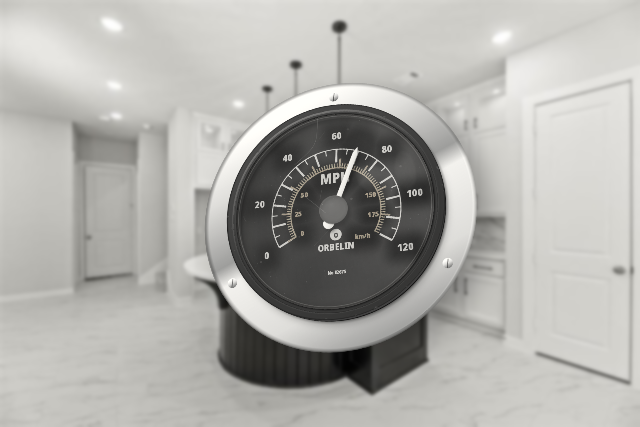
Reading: 70,mph
